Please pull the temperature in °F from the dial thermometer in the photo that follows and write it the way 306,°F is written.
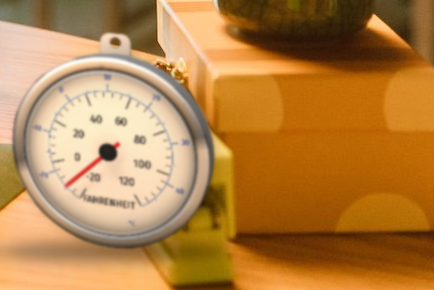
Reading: -12,°F
